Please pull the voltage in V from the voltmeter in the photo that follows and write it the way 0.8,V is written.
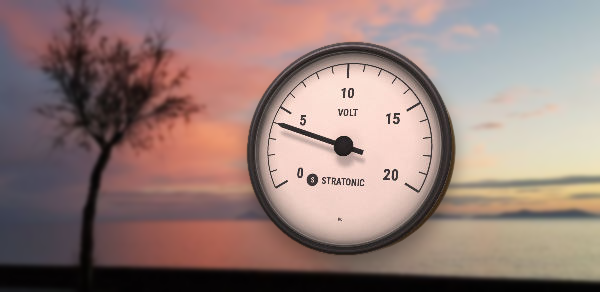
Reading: 4,V
